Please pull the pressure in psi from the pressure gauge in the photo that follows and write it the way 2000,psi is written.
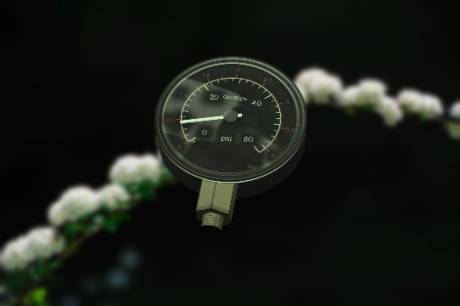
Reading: 6,psi
